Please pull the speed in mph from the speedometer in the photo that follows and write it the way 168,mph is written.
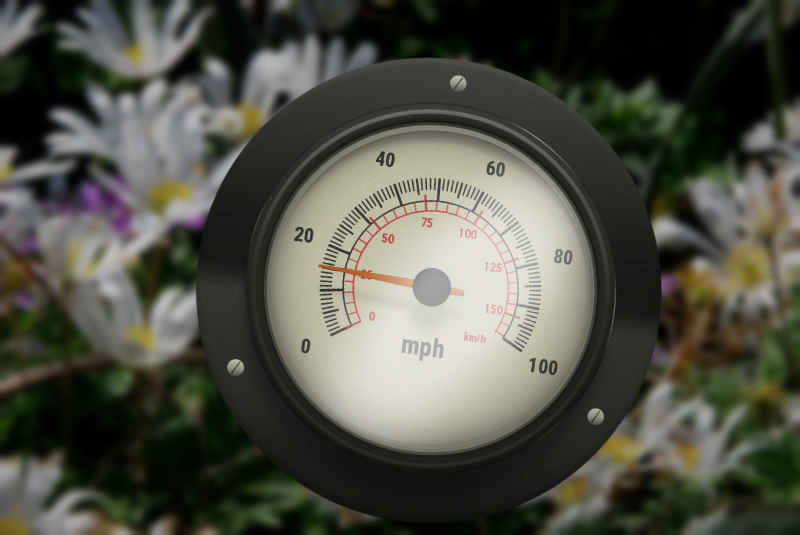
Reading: 15,mph
